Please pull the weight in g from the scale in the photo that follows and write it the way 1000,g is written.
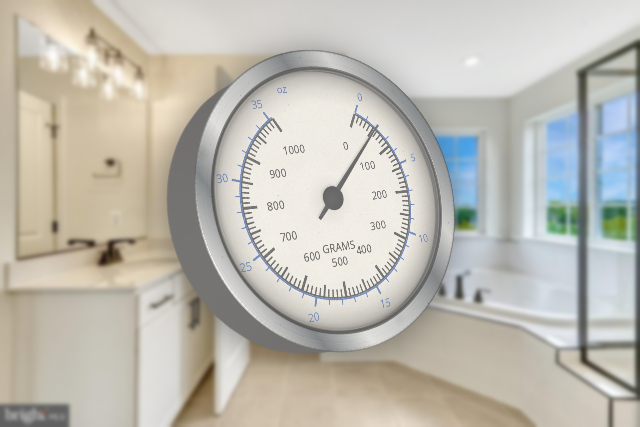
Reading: 50,g
